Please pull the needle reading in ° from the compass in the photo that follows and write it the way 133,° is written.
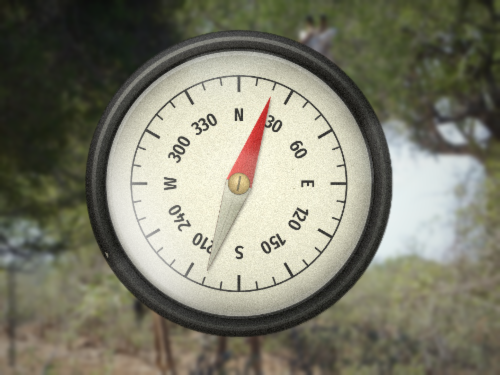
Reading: 20,°
